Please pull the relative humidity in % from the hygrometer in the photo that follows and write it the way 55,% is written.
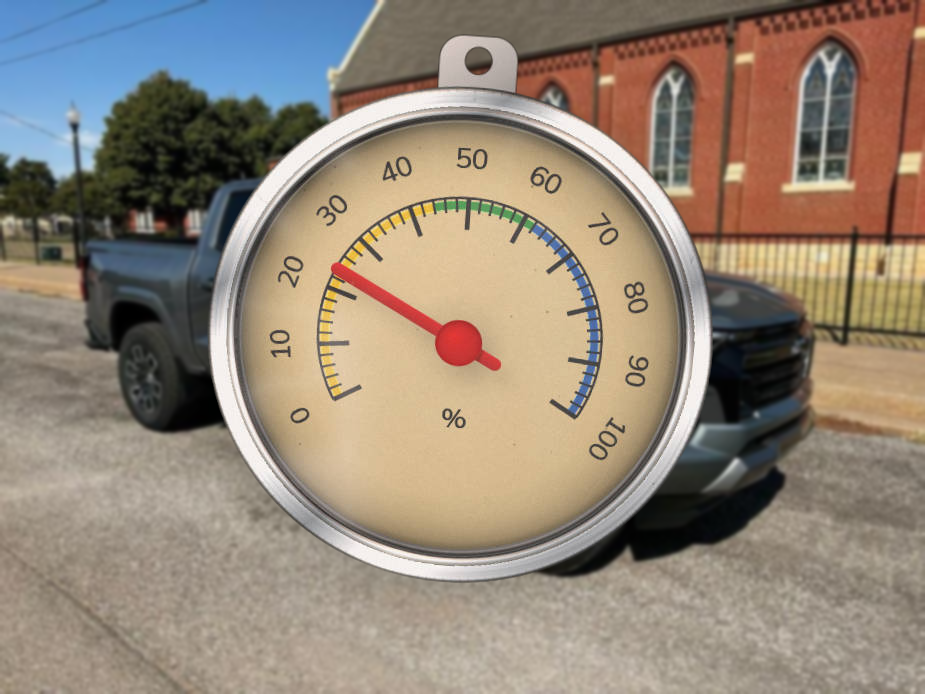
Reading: 24,%
